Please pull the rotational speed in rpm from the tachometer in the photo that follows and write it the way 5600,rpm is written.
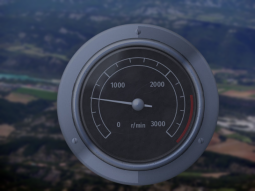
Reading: 600,rpm
